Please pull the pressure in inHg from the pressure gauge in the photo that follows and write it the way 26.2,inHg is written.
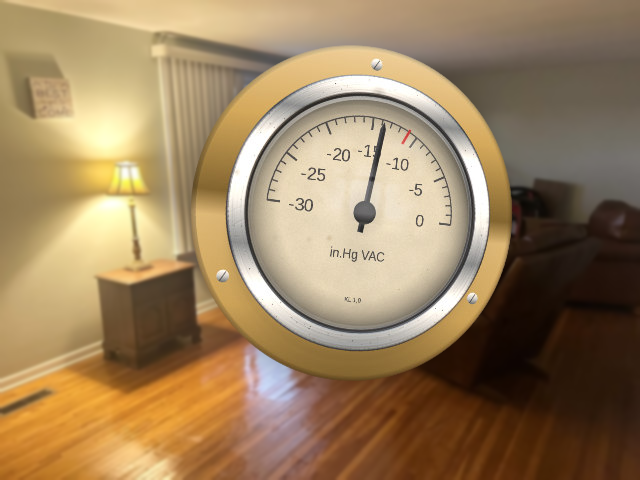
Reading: -14,inHg
